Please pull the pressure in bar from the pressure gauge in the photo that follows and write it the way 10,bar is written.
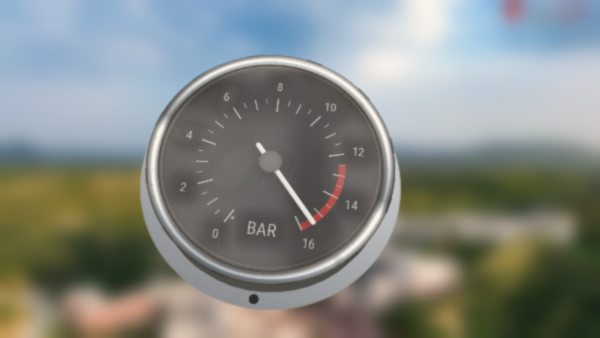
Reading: 15.5,bar
